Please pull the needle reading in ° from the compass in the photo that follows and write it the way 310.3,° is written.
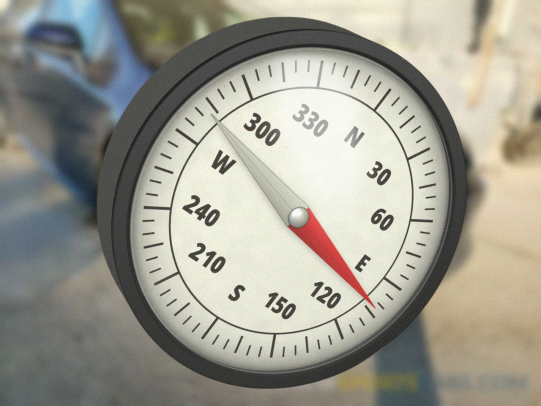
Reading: 102.5,°
